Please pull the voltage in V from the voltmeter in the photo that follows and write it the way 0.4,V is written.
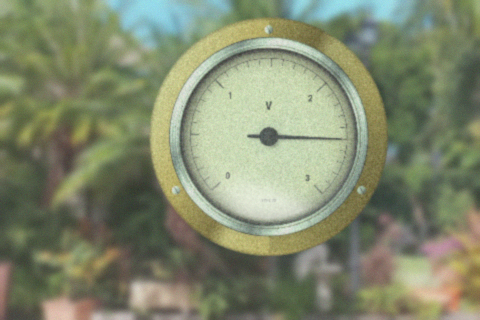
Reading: 2.5,V
